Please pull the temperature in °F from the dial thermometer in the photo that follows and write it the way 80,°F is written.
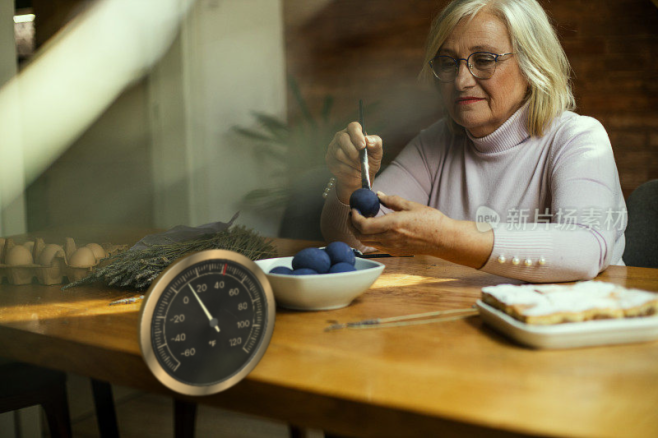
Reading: 10,°F
